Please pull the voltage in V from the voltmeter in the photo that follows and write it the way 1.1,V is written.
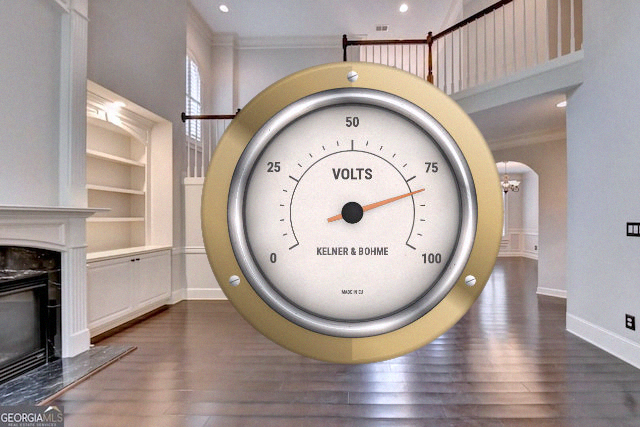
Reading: 80,V
